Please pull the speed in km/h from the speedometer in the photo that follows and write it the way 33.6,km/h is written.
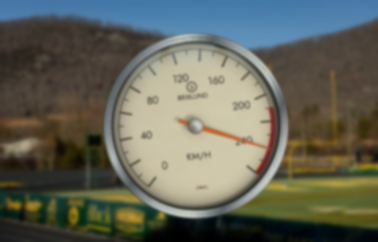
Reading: 240,km/h
